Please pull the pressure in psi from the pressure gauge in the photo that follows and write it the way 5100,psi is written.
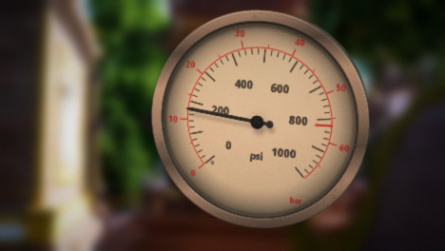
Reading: 180,psi
